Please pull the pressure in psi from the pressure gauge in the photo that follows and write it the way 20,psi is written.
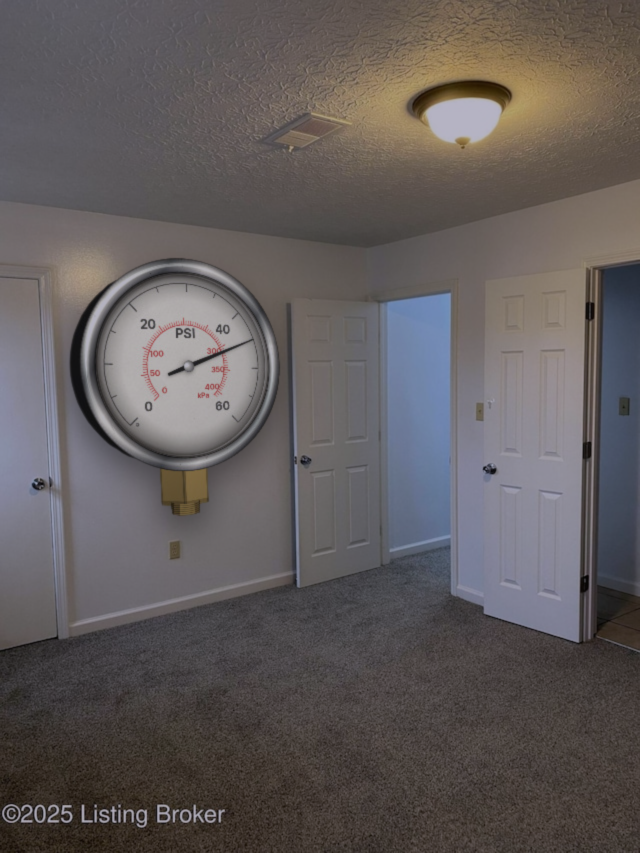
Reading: 45,psi
